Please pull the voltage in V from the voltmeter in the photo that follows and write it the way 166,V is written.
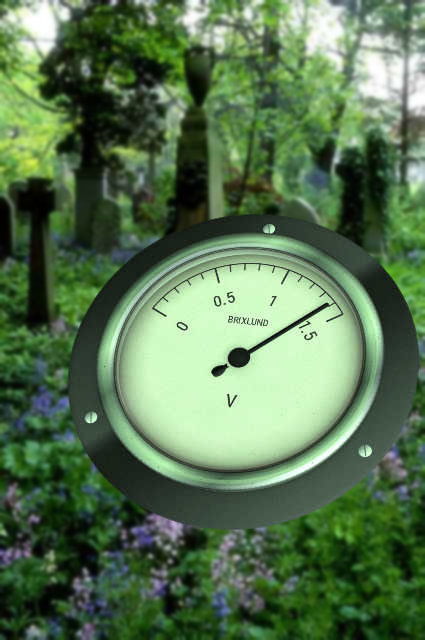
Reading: 1.4,V
